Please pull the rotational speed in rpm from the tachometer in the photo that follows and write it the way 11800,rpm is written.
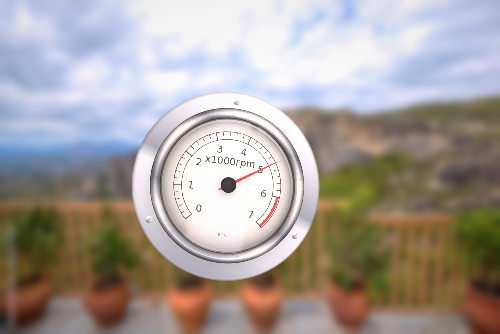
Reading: 5000,rpm
